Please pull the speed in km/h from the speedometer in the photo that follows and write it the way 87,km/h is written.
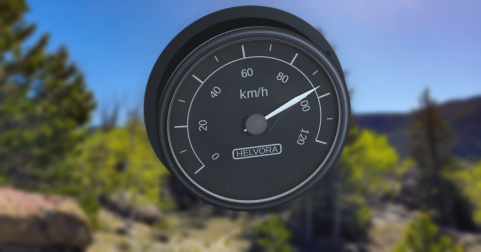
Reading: 95,km/h
